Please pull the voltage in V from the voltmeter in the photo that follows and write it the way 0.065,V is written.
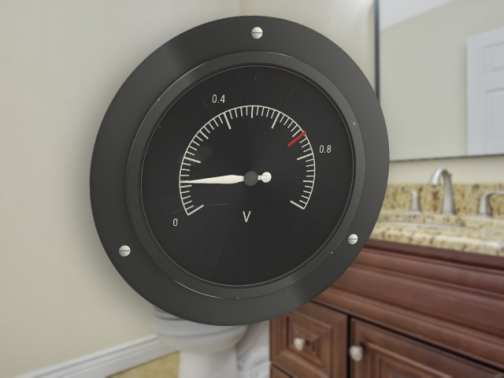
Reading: 0.12,V
